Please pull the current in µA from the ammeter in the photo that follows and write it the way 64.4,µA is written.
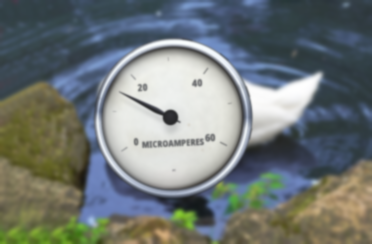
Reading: 15,µA
